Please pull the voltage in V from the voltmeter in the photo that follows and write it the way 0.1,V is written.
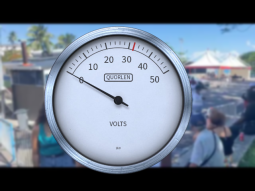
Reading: 0,V
